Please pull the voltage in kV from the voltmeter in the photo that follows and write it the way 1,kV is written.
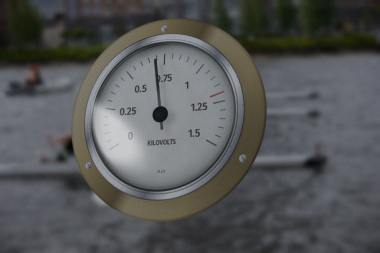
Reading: 0.7,kV
